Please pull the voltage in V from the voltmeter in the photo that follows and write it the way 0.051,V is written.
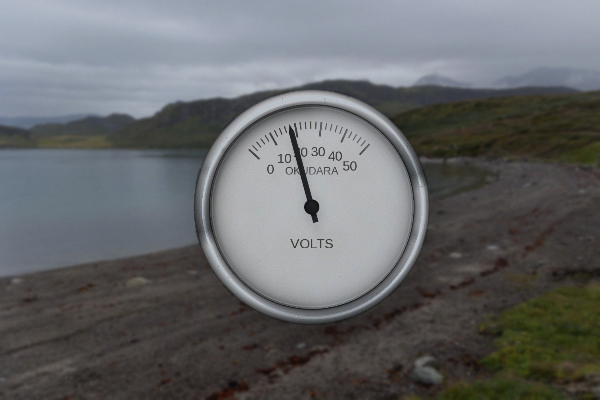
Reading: 18,V
